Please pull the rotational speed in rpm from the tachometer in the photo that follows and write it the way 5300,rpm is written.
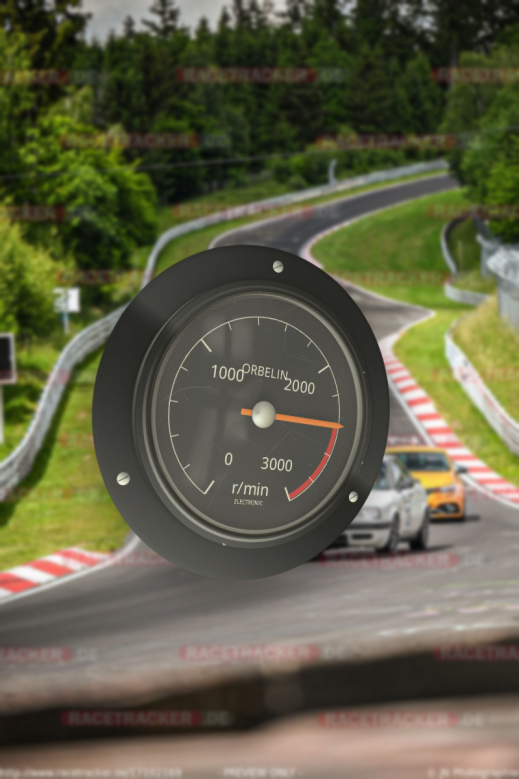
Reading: 2400,rpm
